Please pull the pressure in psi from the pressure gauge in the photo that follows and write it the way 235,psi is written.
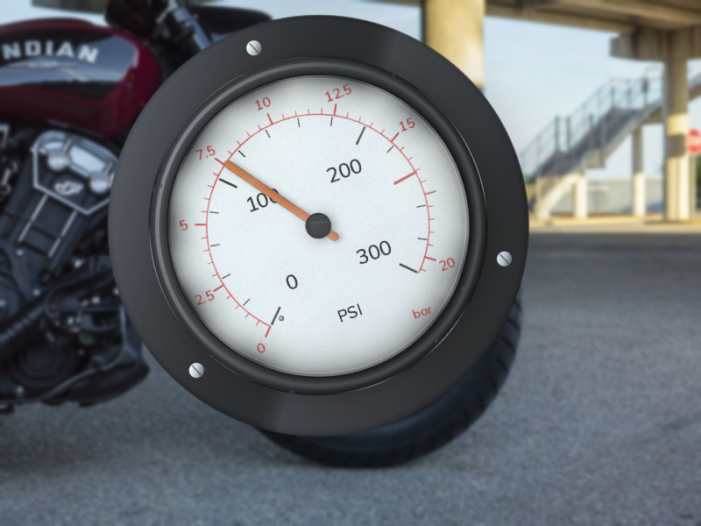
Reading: 110,psi
